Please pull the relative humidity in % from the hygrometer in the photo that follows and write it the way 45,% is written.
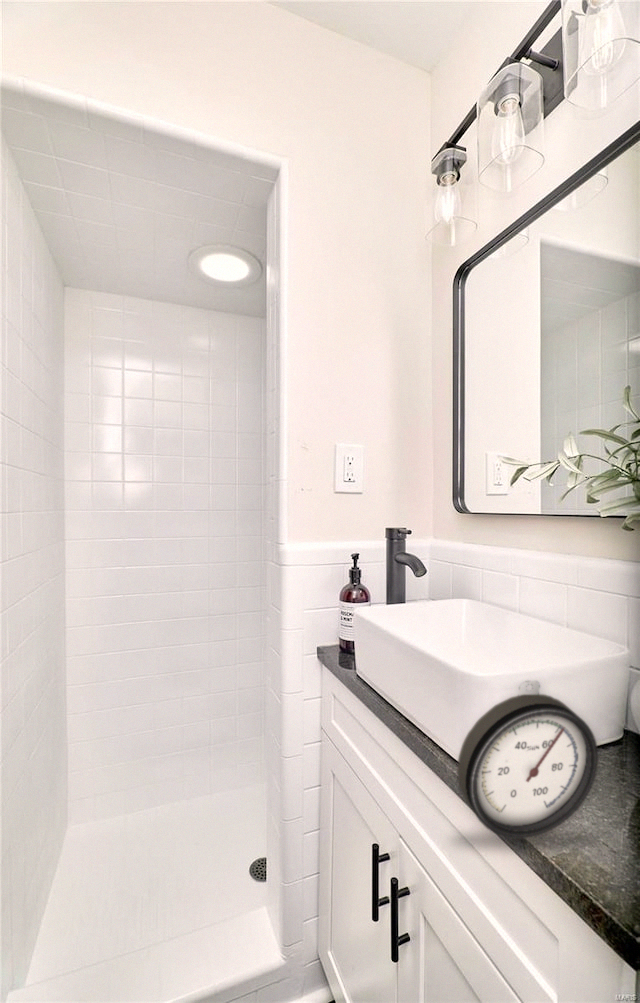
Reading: 60,%
